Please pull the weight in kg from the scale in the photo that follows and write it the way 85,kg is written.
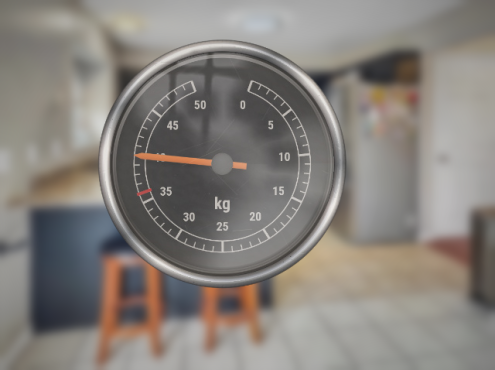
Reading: 40,kg
